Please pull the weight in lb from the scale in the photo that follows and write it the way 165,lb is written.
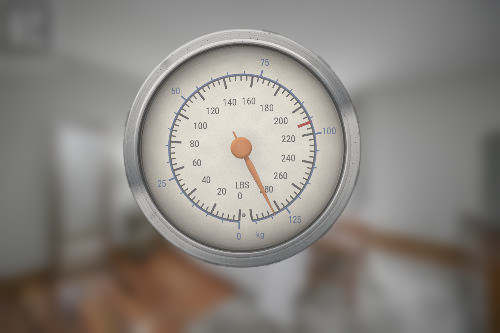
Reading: 284,lb
